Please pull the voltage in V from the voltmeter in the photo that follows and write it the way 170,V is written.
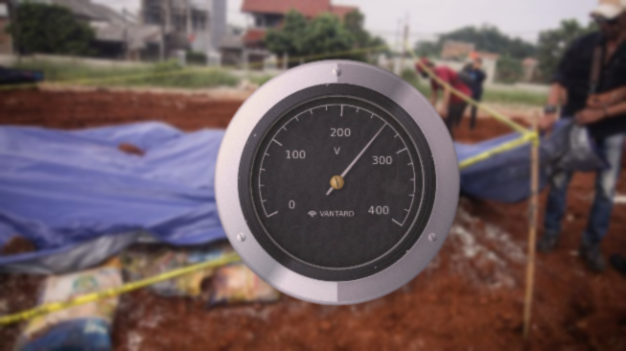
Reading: 260,V
